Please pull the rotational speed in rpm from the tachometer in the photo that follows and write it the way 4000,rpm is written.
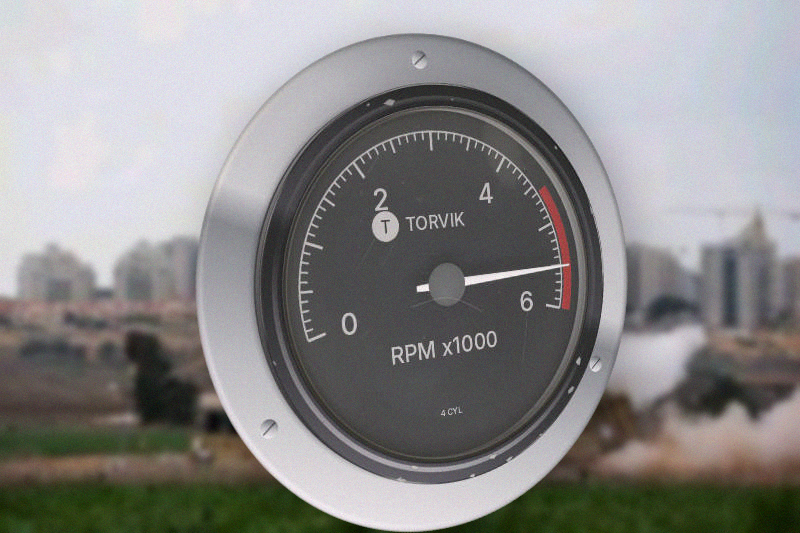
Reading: 5500,rpm
